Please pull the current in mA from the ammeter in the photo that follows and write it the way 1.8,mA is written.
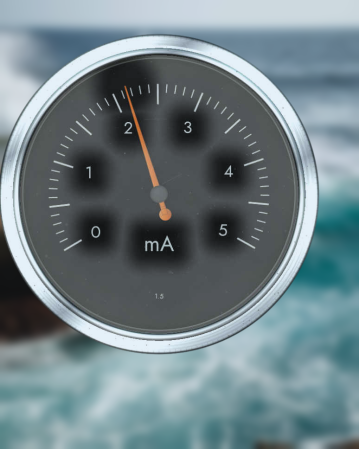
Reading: 2.15,mA
